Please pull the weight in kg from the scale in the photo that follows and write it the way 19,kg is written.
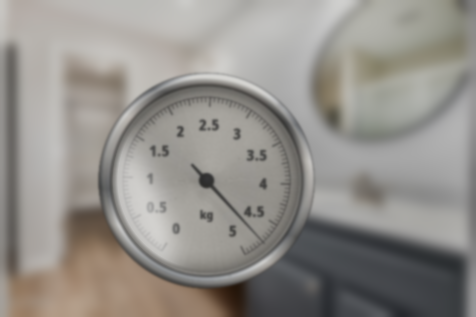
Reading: 4.75,kg
